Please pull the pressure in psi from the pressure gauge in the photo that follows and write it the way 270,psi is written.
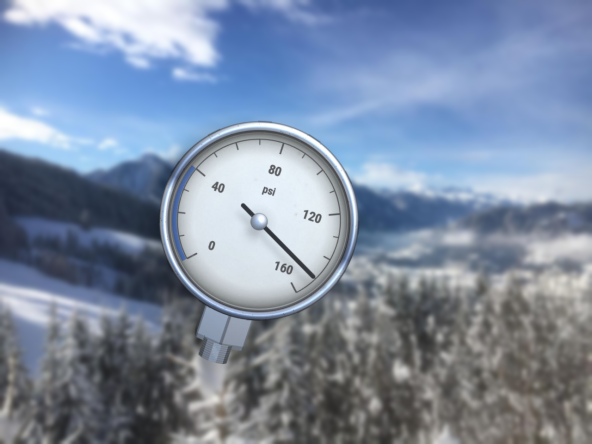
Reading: 150,psi
